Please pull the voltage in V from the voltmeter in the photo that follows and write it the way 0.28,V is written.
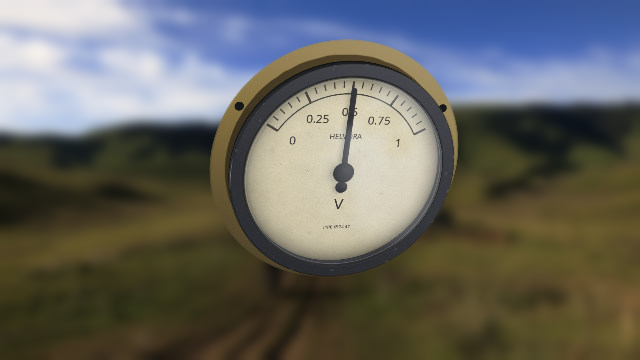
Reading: 0.5,V
